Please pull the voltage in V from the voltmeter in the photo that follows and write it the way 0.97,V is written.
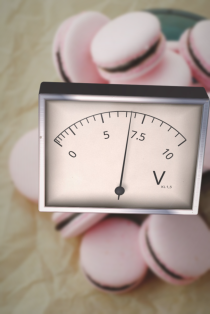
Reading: 6.75,V
